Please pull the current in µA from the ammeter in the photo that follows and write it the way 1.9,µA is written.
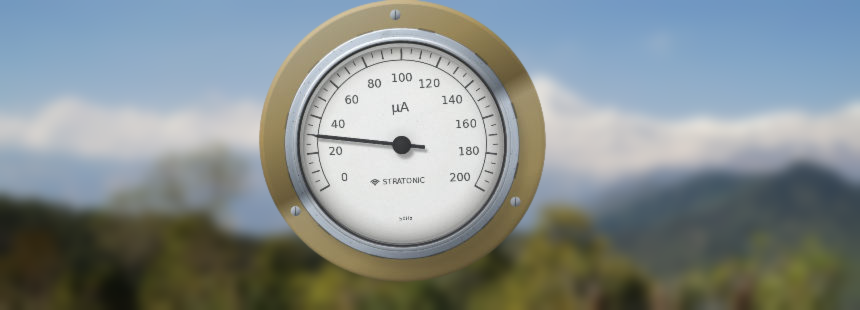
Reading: 30,µA
